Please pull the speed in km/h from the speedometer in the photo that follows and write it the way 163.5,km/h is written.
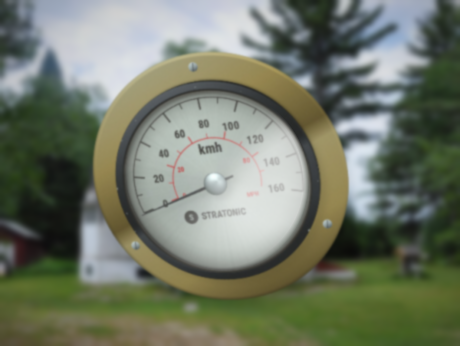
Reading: 0,km/h
